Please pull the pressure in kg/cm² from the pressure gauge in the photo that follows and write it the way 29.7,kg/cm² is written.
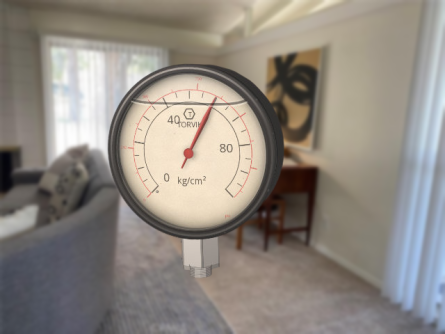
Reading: 60,kg/cm²
